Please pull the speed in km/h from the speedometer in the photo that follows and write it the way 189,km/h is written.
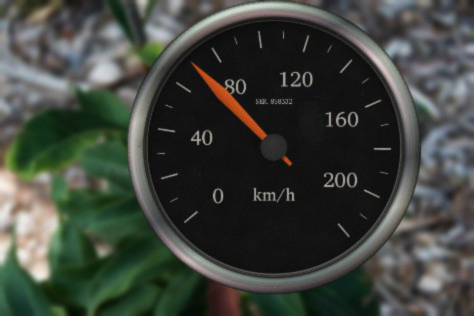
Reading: 70,km/h
